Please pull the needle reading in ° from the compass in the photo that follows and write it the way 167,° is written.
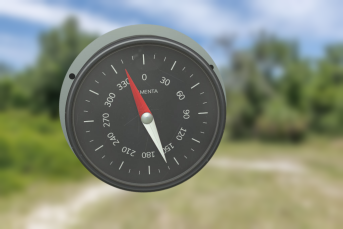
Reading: 340,°
